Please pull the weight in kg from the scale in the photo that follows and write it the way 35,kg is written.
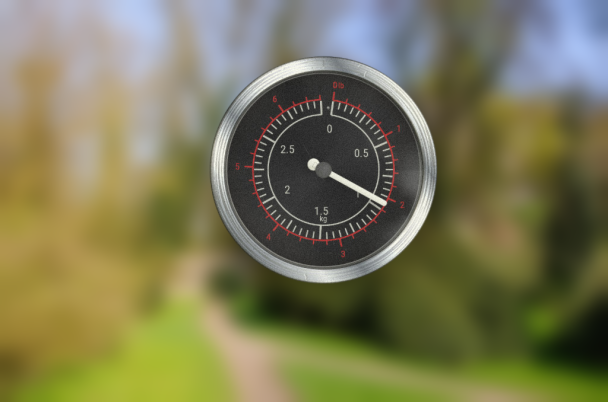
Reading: 0.95,kg
